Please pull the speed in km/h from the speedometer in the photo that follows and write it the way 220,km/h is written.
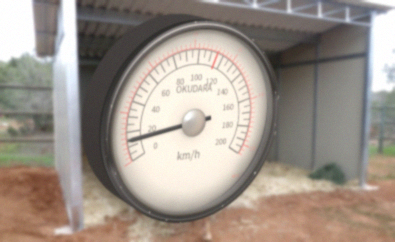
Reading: 15,km/h
